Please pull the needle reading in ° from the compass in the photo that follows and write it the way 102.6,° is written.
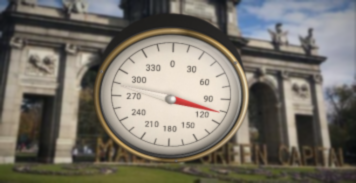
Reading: 105,°
